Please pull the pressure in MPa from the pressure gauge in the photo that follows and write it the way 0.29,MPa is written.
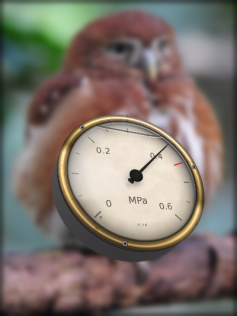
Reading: 0.4,MPa
